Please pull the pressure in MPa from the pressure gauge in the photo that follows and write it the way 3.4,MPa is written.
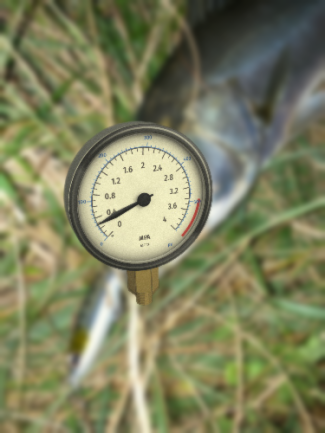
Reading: 0.3,MPa
